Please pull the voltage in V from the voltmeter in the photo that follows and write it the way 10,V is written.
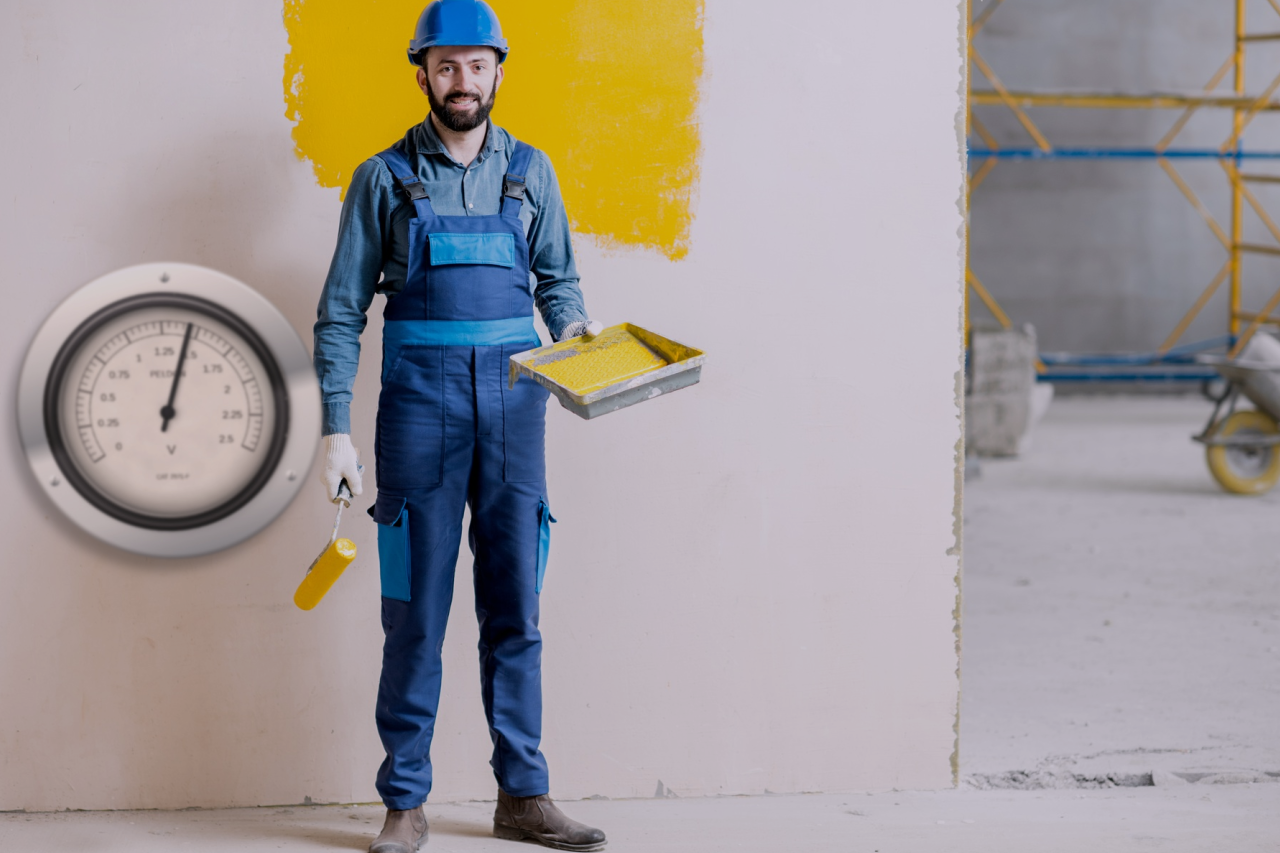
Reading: 1.45,V
